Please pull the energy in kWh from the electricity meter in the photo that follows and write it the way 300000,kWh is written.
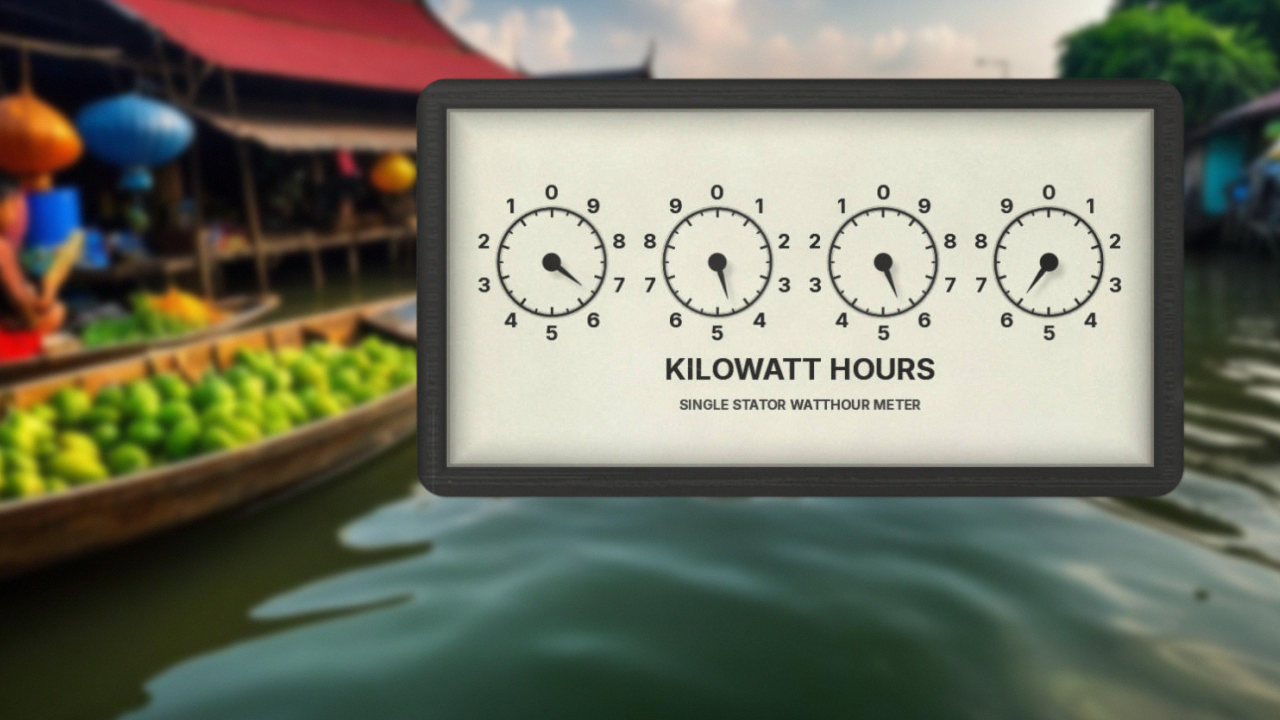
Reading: 6456,kWh
